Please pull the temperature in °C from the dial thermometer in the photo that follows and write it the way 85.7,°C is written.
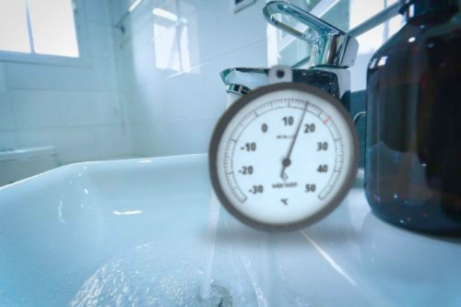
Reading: 15,°C
